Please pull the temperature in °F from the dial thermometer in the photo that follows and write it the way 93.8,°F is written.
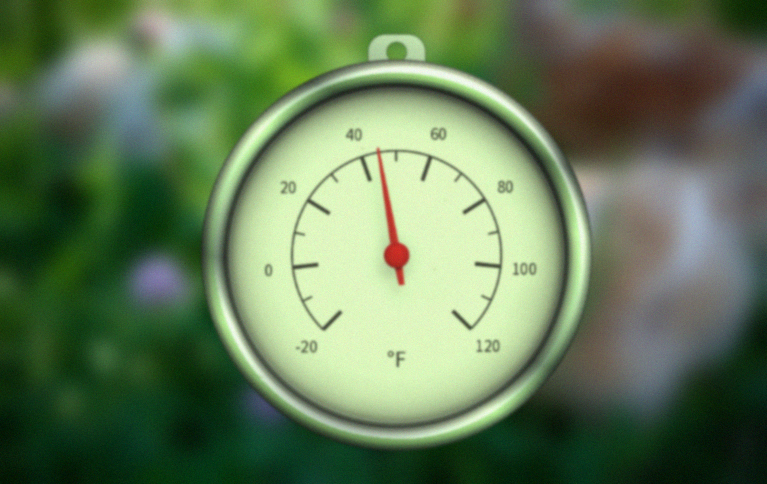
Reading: 45,°F
